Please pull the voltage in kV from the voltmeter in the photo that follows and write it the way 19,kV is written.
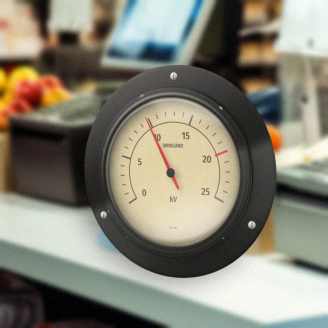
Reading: 10,kV
